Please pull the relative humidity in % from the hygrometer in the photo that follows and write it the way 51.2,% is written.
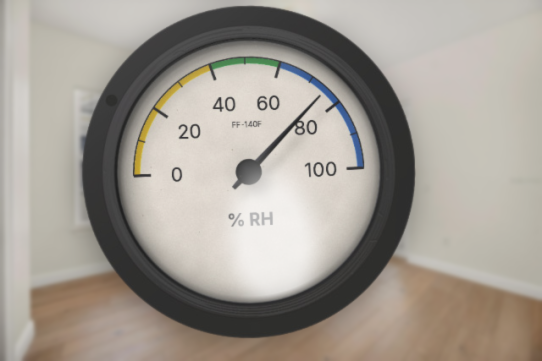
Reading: 75,%
